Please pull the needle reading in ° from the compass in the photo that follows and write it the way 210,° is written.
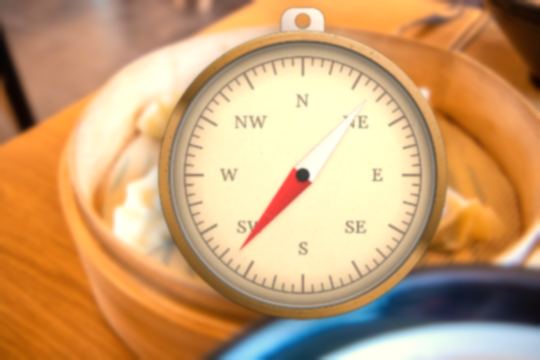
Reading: 220,°
